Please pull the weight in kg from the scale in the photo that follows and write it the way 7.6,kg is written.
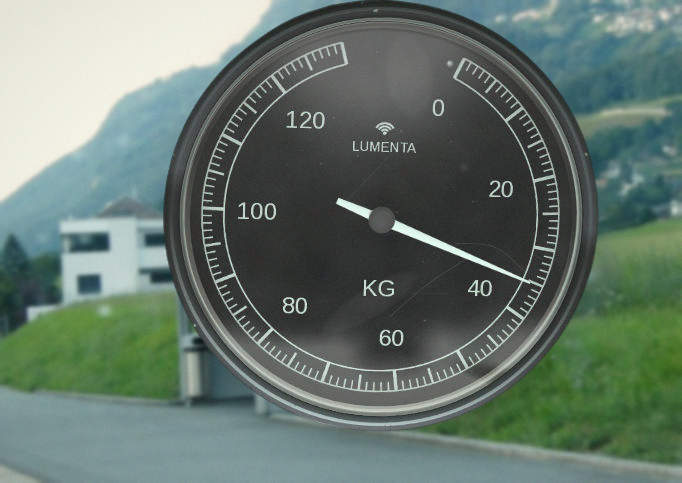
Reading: 35,kg
